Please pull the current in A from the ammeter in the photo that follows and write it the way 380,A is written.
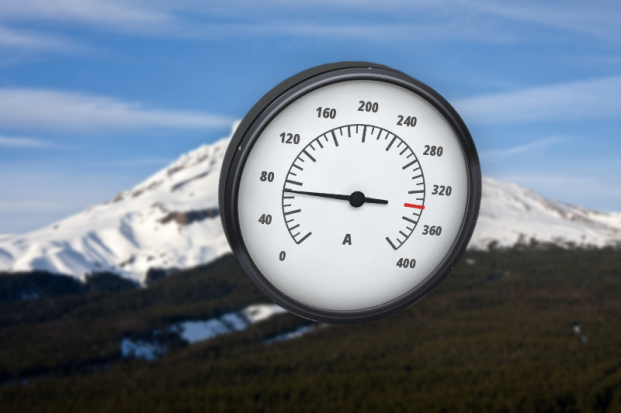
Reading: 70,A
